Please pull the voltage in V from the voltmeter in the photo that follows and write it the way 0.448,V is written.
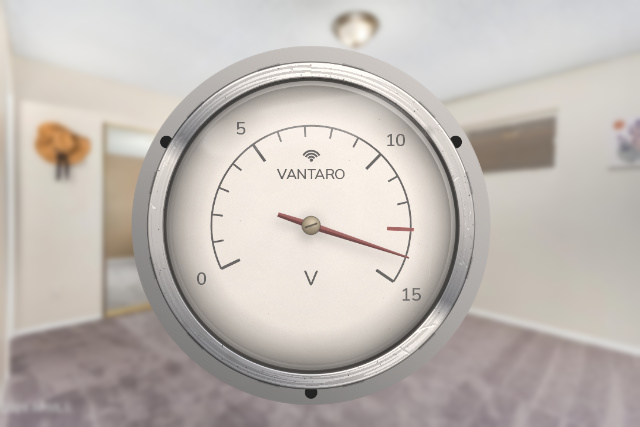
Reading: 14,V
